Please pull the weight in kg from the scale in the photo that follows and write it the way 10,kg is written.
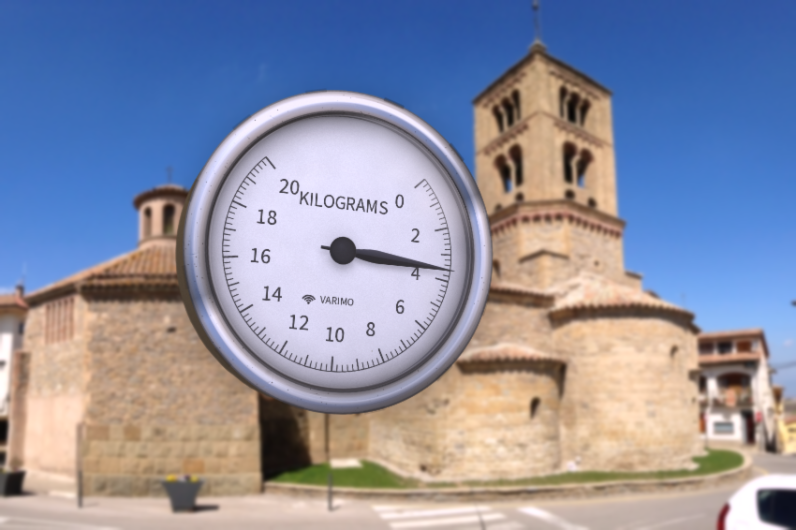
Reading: 3.6,kg
